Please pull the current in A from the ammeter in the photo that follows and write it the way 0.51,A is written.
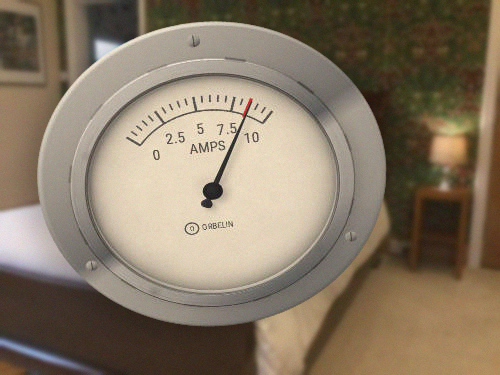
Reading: 8.5,A
